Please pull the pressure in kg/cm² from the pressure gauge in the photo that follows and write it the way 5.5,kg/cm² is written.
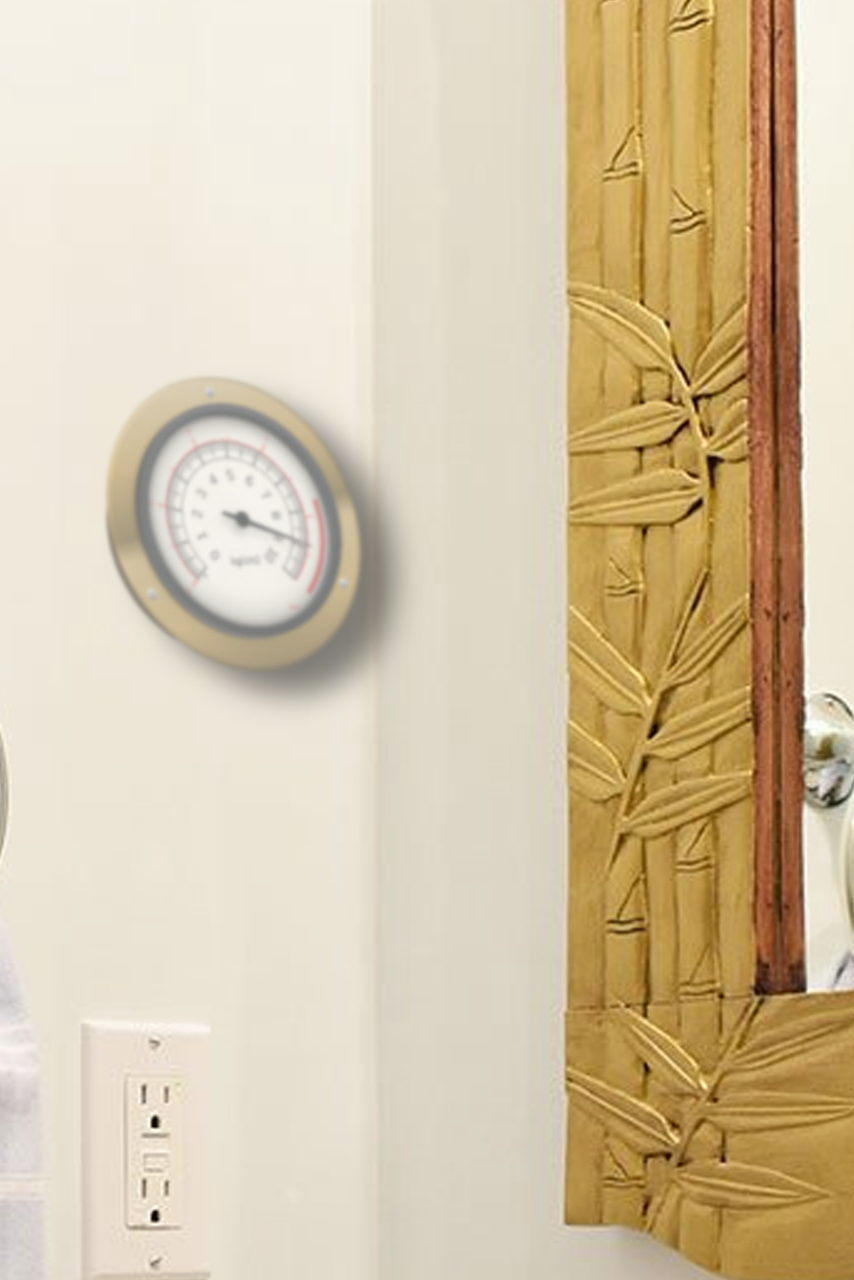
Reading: 9,kg/cm²
